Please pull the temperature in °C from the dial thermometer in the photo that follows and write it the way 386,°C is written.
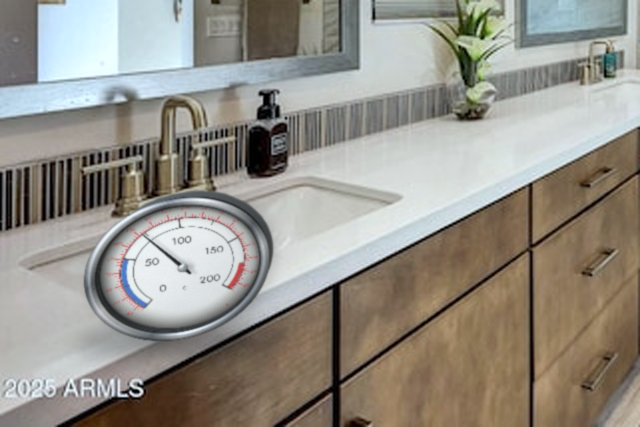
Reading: 75,°C
